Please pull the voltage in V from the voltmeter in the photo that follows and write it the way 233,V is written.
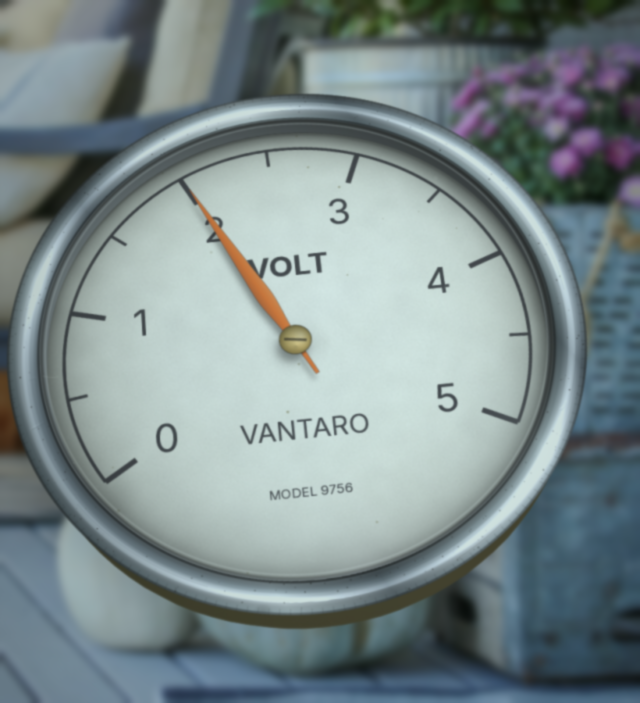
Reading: 2,V
